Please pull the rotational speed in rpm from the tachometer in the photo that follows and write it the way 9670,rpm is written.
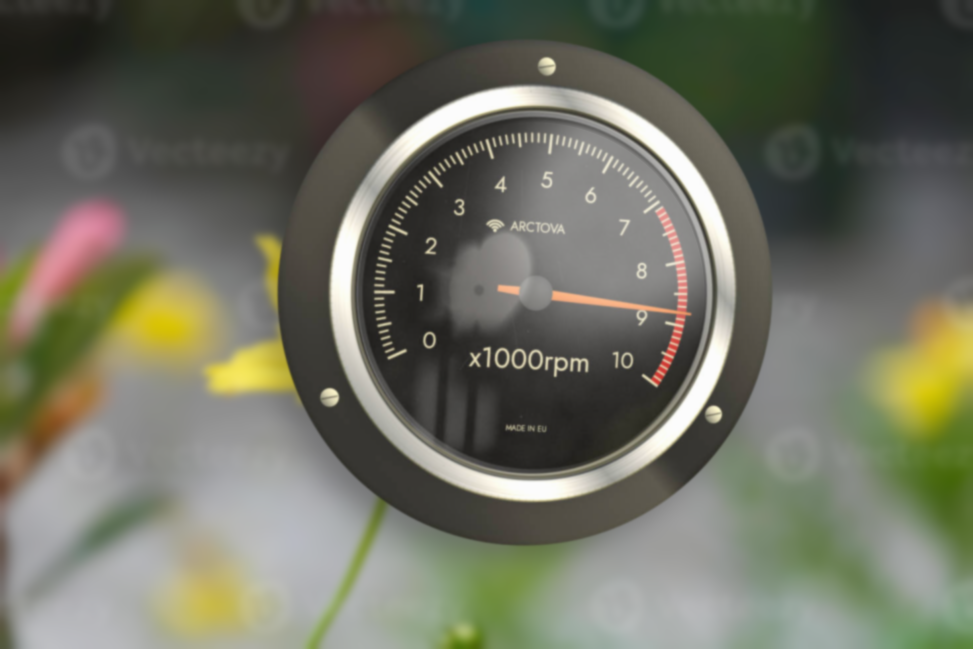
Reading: 8800,rpm
